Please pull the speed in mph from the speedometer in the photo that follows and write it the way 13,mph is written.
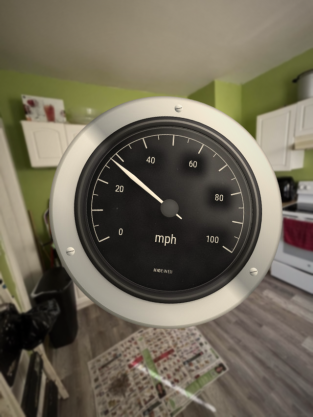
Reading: 27.5,mph
